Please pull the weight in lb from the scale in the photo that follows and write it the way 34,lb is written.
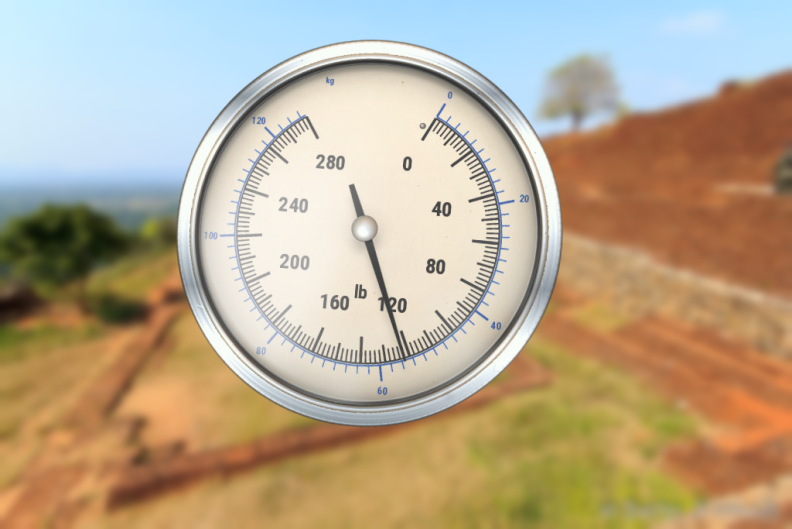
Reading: 122,lb
